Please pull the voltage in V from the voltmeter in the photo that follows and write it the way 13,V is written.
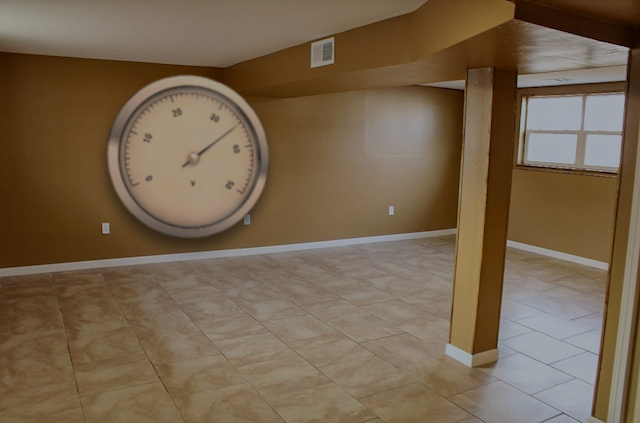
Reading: 35,V
